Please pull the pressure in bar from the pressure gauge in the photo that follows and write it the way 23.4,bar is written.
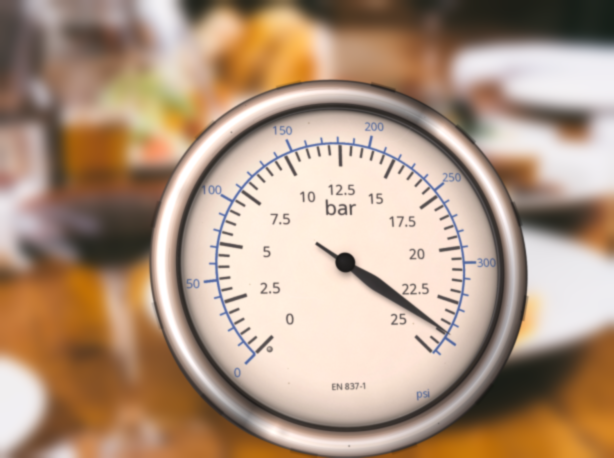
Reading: 24,bar
